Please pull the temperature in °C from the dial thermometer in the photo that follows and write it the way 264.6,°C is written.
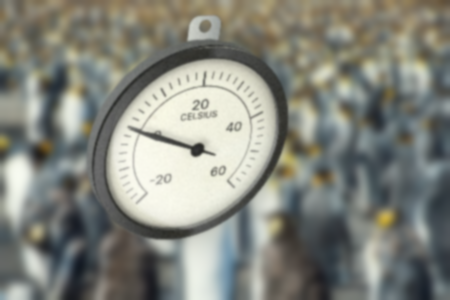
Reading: 0,°C
